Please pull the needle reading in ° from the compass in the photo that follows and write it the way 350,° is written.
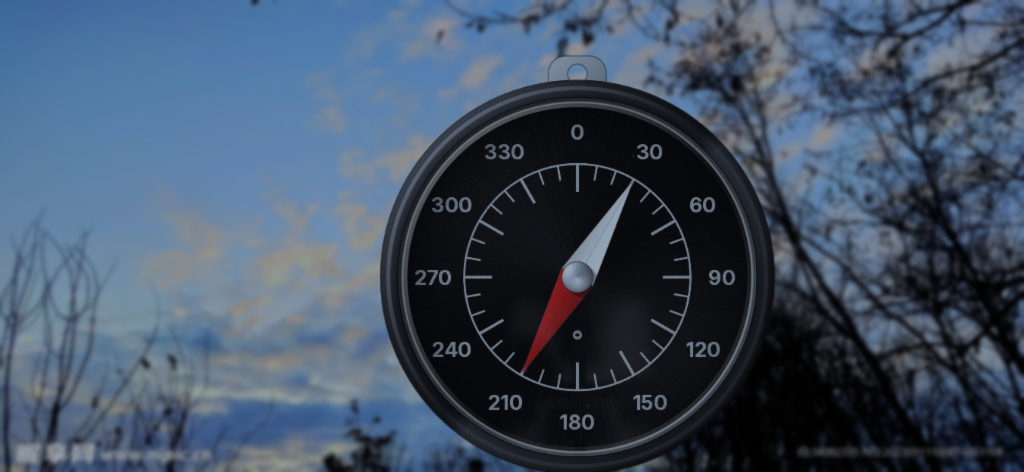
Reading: 210,°
